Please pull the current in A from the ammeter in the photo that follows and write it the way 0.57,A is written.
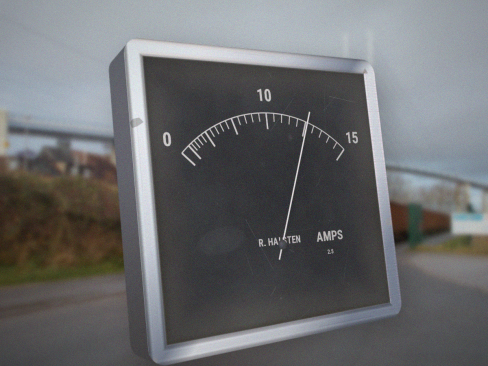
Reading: 12.5,A
